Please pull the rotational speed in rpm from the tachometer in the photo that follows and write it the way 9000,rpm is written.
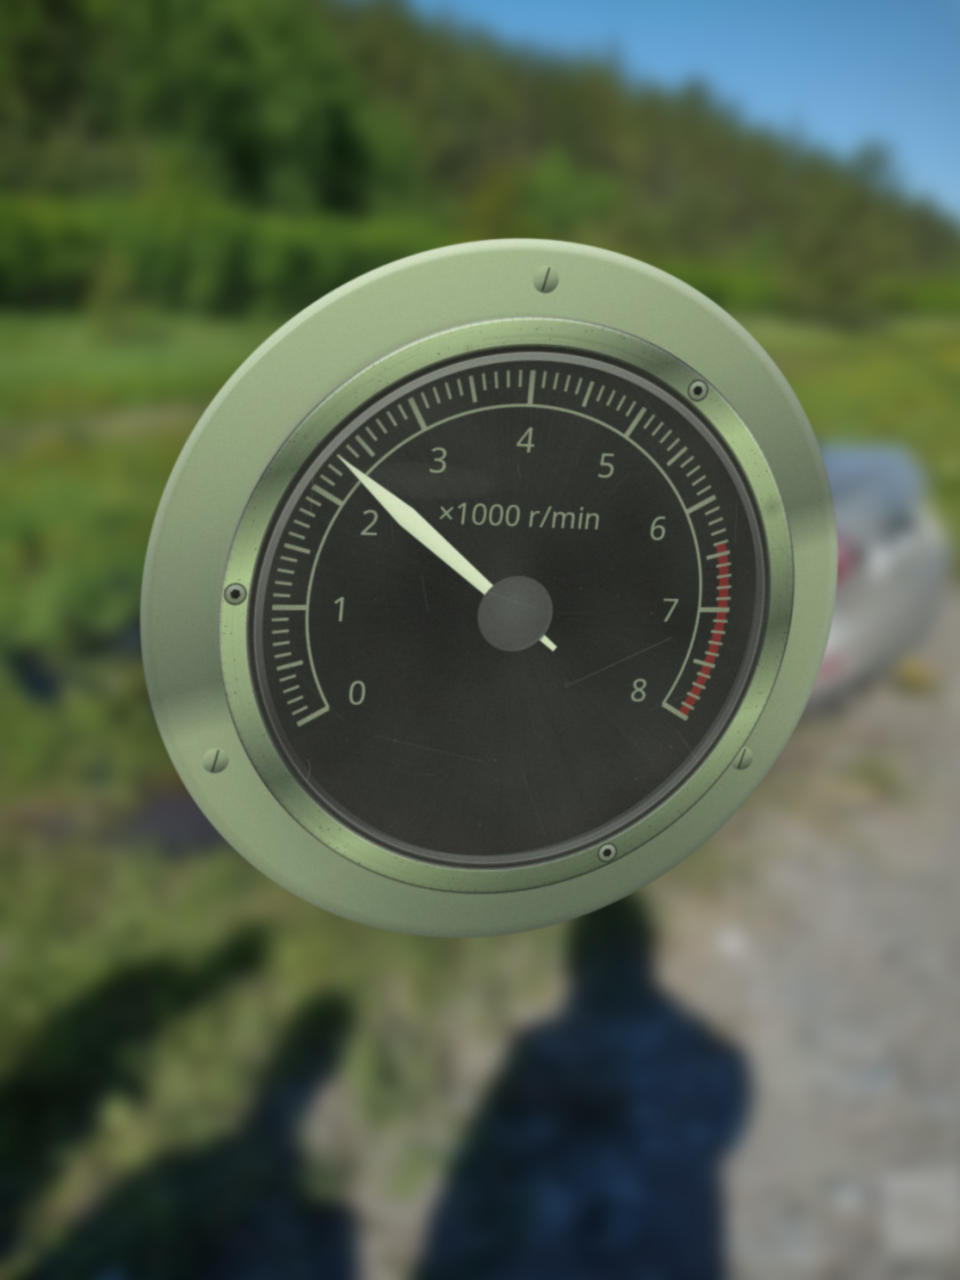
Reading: 2300,rpm
